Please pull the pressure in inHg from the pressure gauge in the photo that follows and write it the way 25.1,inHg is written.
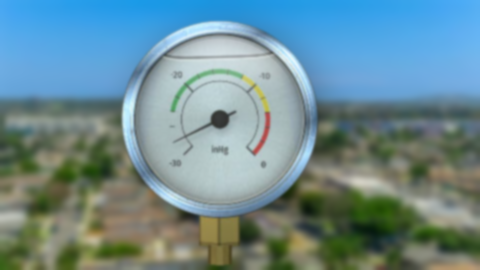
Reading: -28,inHg
